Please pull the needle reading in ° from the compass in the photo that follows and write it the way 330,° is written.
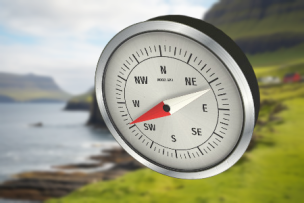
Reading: 245,°
